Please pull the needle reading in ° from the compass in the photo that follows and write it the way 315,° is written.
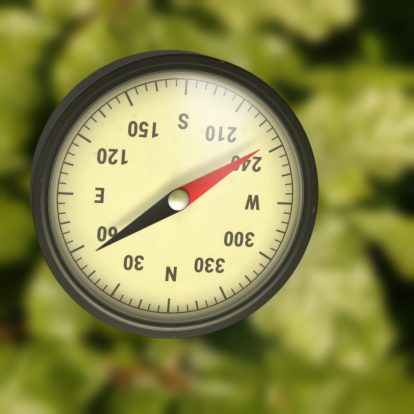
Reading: 235,°
